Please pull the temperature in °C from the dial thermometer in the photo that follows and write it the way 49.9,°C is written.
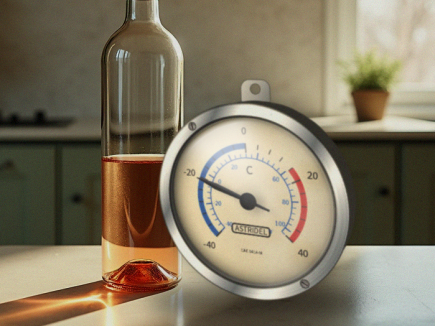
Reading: -20,°C
